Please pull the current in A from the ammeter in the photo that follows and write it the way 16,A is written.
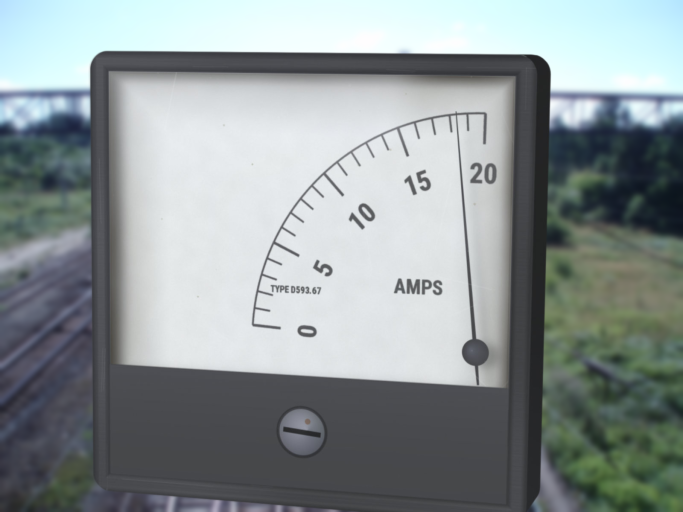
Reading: 18.5,A
